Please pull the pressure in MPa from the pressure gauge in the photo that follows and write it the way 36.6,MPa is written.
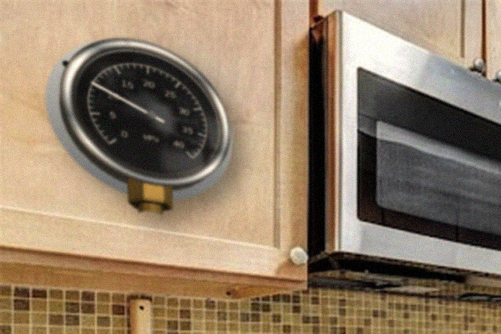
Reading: 10,MPa
